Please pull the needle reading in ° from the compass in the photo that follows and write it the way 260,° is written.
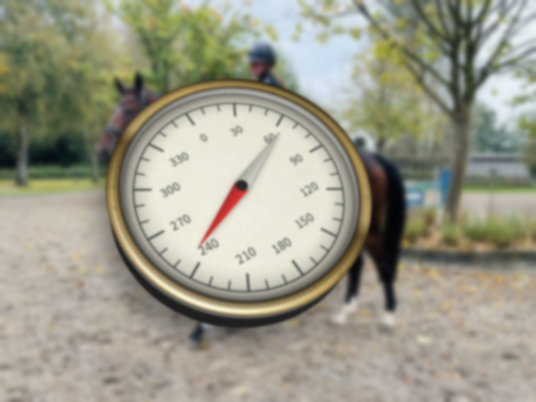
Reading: 245,°
